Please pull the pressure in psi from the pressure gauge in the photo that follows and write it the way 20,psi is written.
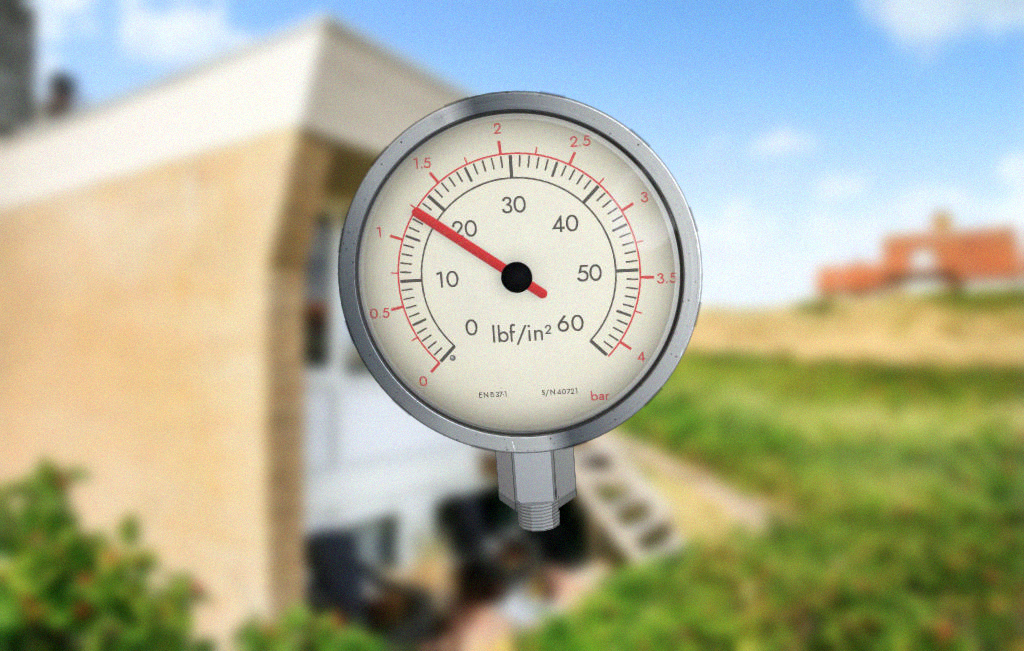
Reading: 18,psi
